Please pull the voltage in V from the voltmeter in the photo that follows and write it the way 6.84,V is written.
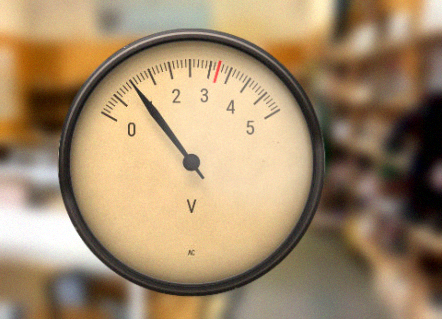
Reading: 1,V
